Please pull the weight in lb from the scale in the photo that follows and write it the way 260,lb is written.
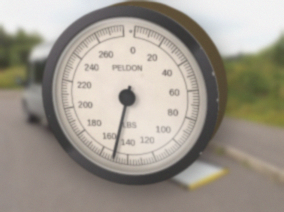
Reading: 150,lb
